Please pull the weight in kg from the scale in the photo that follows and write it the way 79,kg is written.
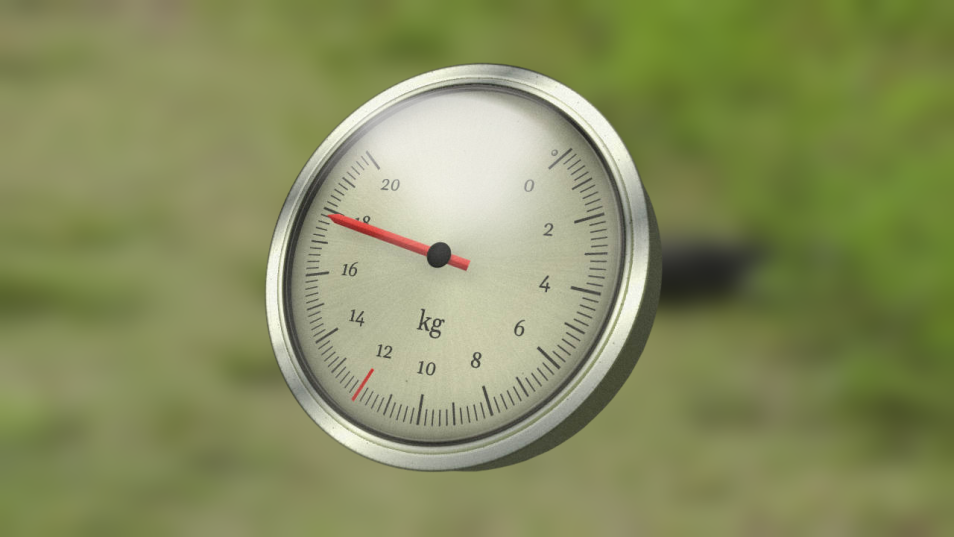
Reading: 17.8,kg
